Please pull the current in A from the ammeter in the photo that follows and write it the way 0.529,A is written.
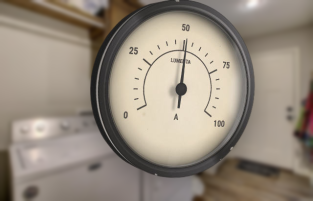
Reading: 50,A
